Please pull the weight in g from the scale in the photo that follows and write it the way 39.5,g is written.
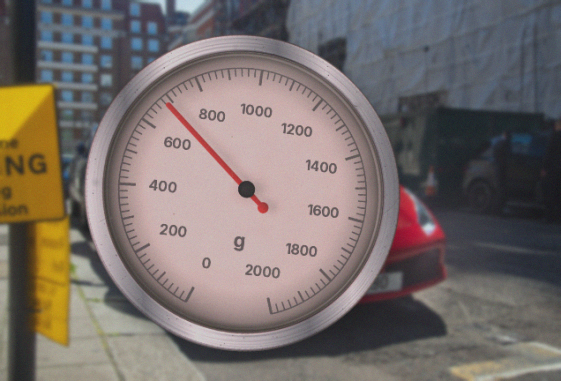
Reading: 680,g
